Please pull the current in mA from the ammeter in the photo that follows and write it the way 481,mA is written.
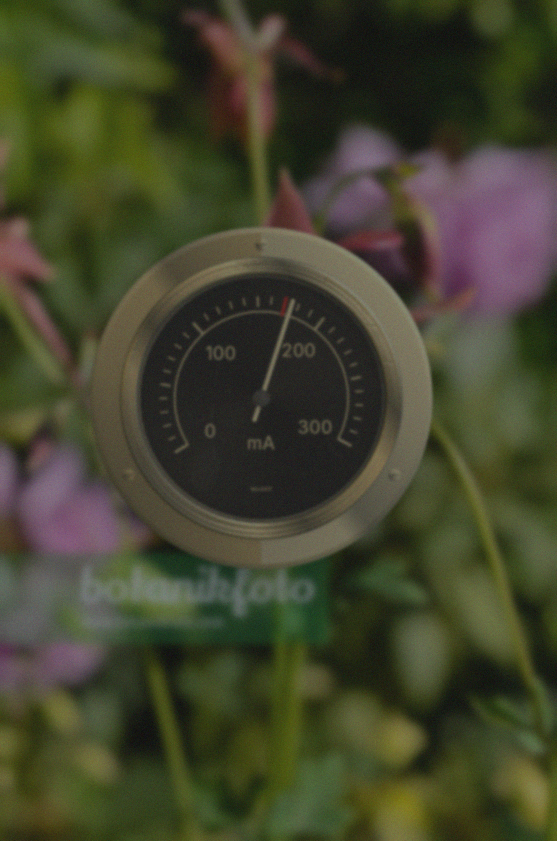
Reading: 175,mA
